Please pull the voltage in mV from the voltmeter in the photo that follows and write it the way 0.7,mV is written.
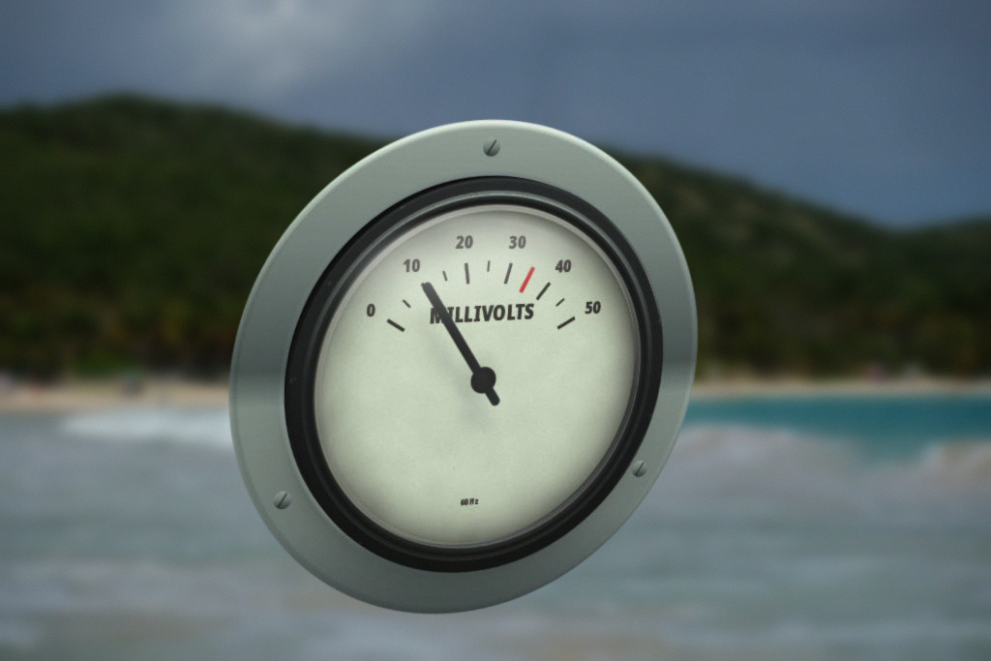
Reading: 10,mV
